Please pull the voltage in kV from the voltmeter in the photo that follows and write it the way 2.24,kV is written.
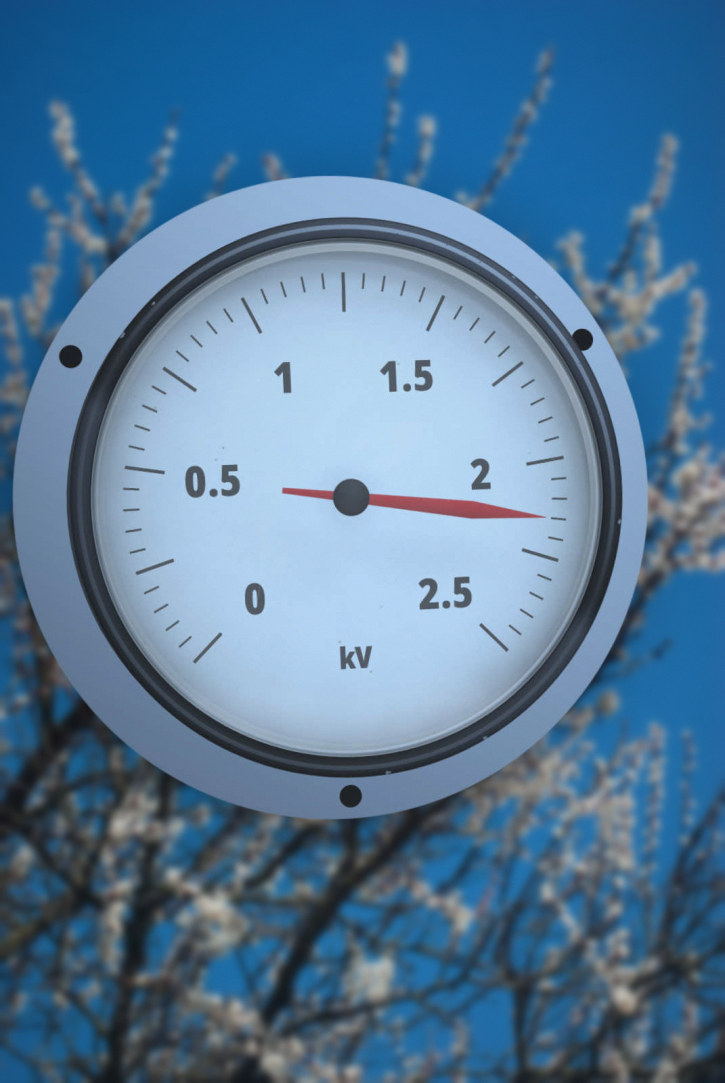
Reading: 2.15,kV
